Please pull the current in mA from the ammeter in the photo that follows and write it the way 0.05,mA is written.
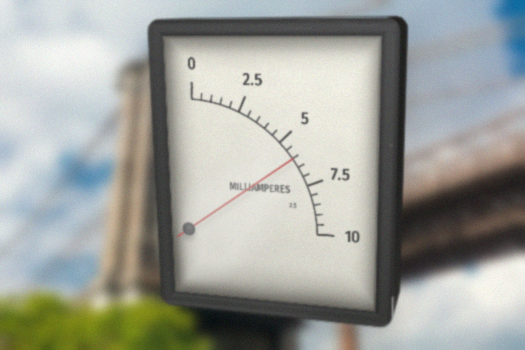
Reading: 6,mA
